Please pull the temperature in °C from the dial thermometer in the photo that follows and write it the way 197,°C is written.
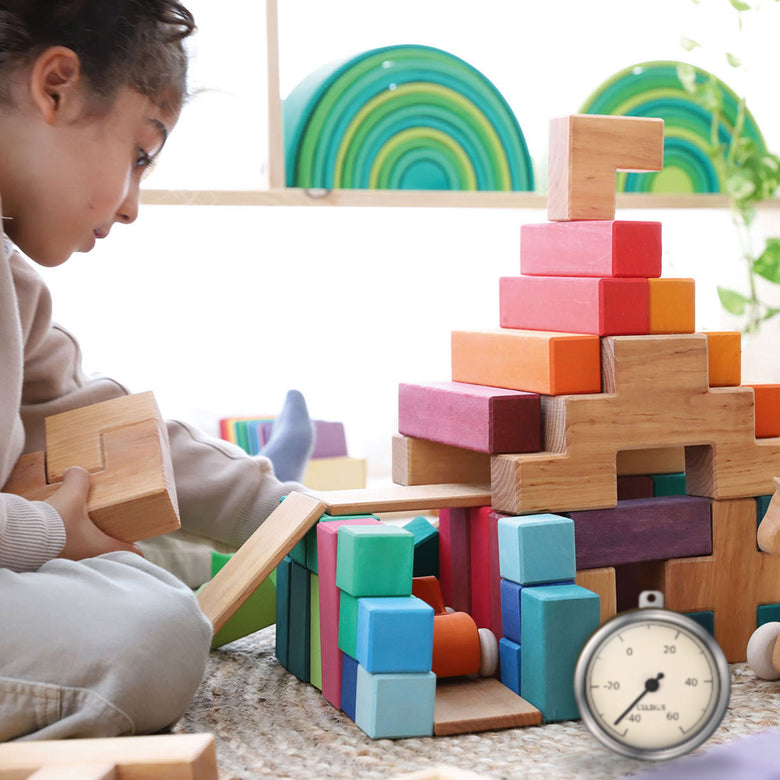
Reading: -35,°C
